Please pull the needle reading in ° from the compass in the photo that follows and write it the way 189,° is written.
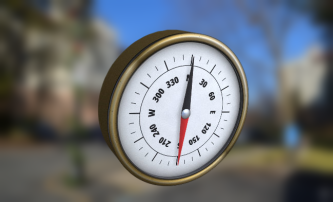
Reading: 180,°
